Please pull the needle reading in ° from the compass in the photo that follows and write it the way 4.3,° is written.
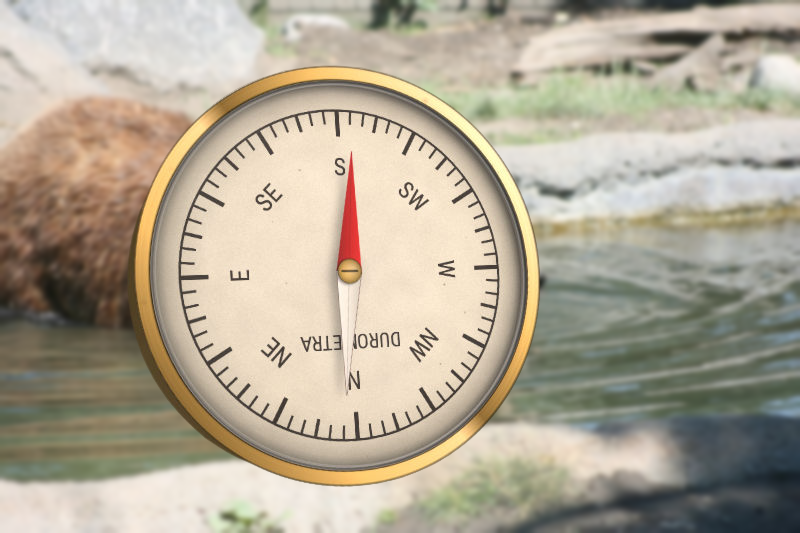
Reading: 185,°
